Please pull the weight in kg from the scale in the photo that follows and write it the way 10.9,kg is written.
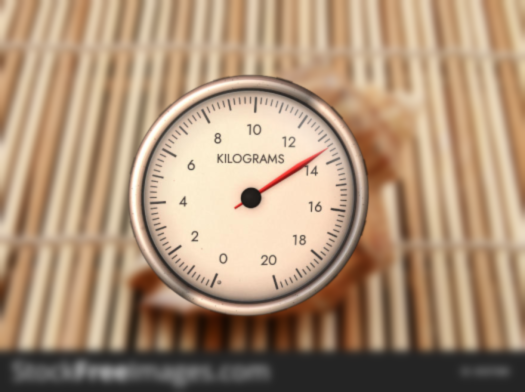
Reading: 13.4,kg
